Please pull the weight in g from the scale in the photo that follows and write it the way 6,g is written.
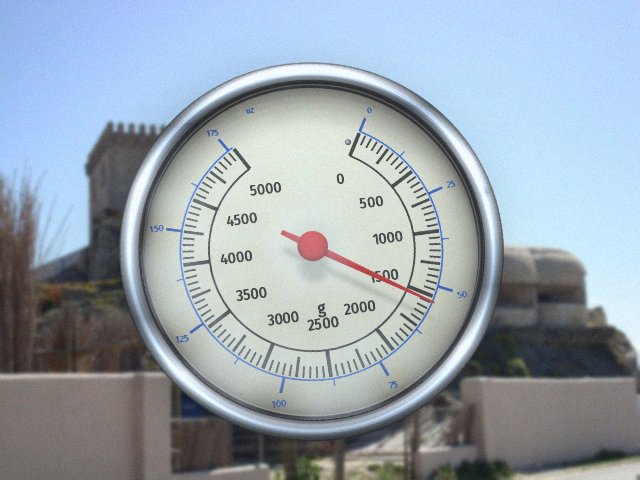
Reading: 1550,g
